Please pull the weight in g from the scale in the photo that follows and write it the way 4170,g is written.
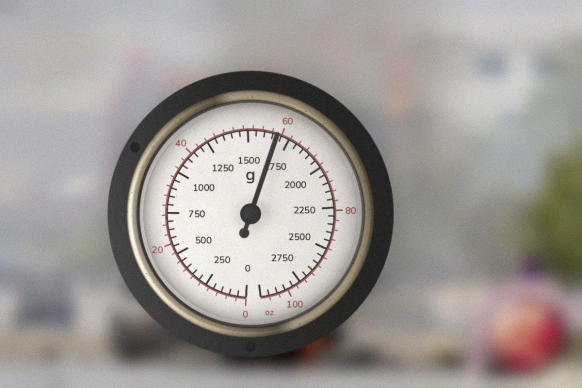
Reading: 1675,g
